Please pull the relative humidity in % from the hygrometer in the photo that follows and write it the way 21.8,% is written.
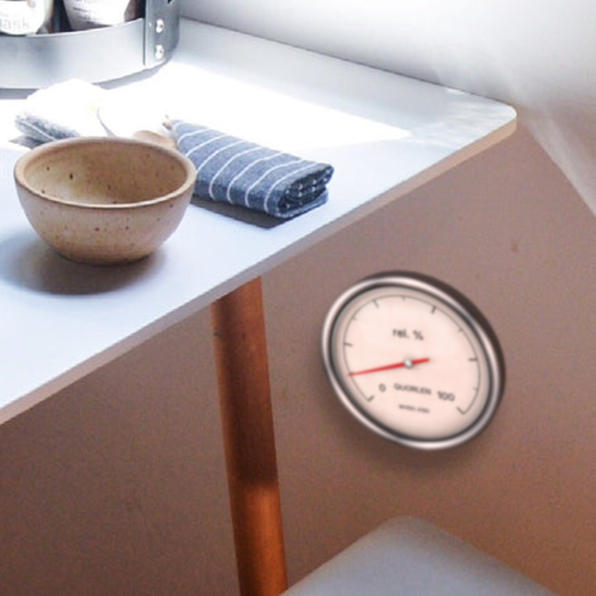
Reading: 10,%
